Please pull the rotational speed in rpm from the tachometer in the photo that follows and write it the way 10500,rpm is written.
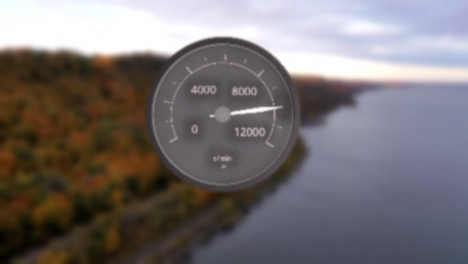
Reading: 10000,rpm
